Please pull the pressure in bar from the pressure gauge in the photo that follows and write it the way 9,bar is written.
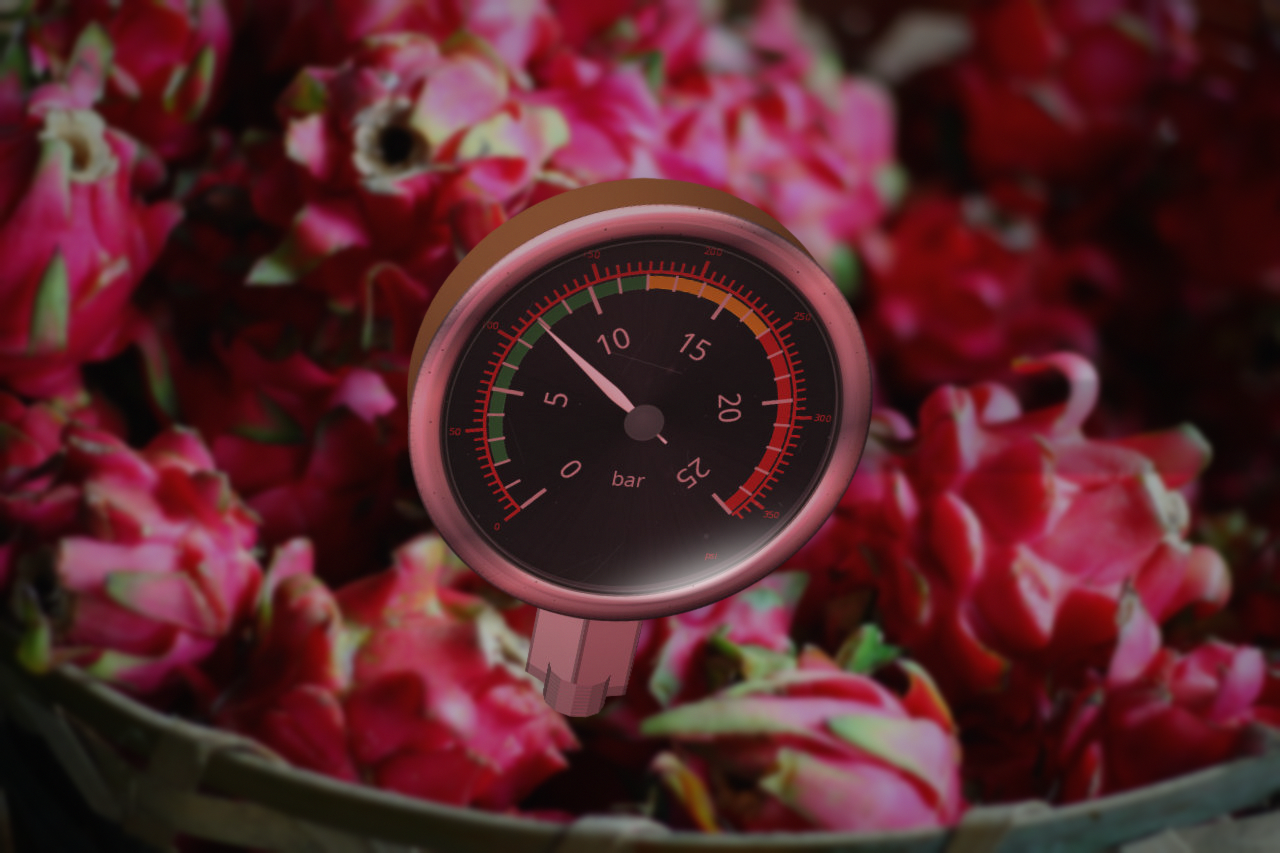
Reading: 8,bar
